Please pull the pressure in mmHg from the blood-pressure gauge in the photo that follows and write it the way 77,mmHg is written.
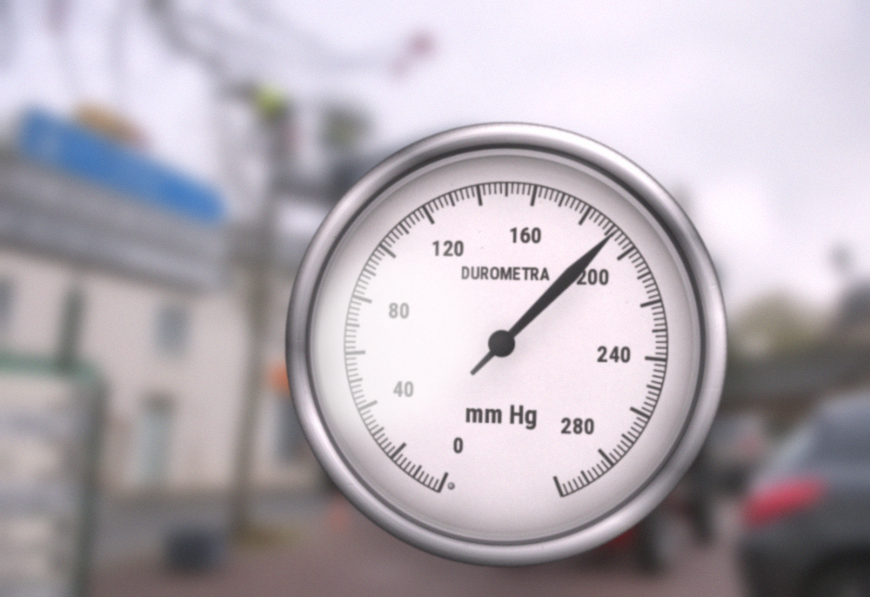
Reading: 192,mmHg
